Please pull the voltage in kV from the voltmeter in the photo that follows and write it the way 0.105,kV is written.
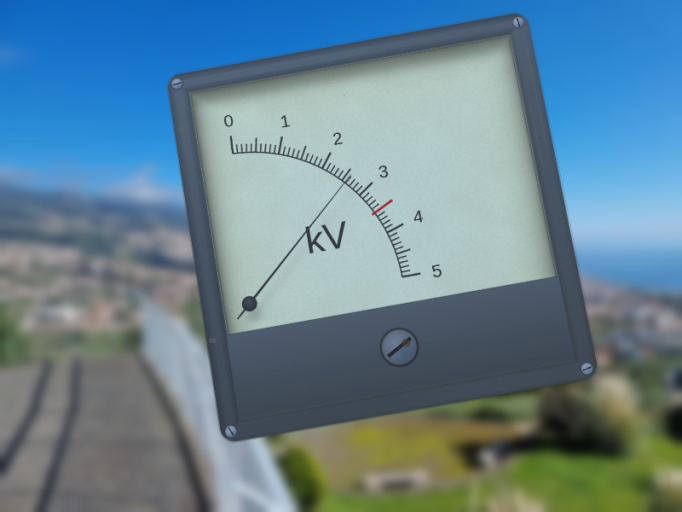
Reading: 2.6,kV
